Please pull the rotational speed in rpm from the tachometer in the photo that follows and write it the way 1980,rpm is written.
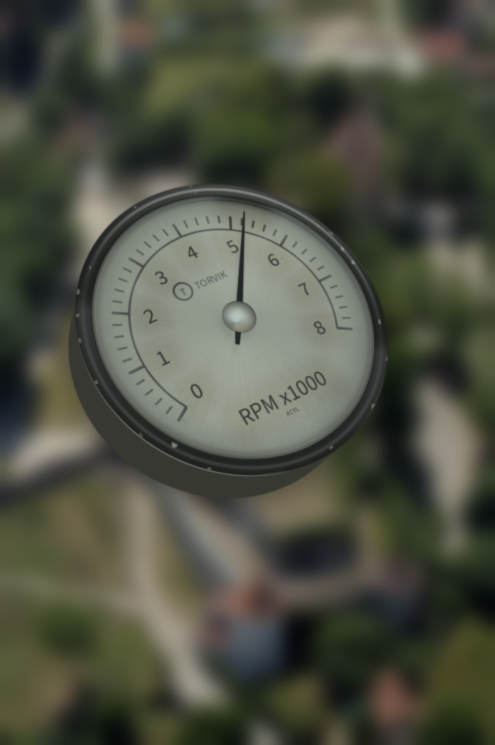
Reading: 5200,rpm
